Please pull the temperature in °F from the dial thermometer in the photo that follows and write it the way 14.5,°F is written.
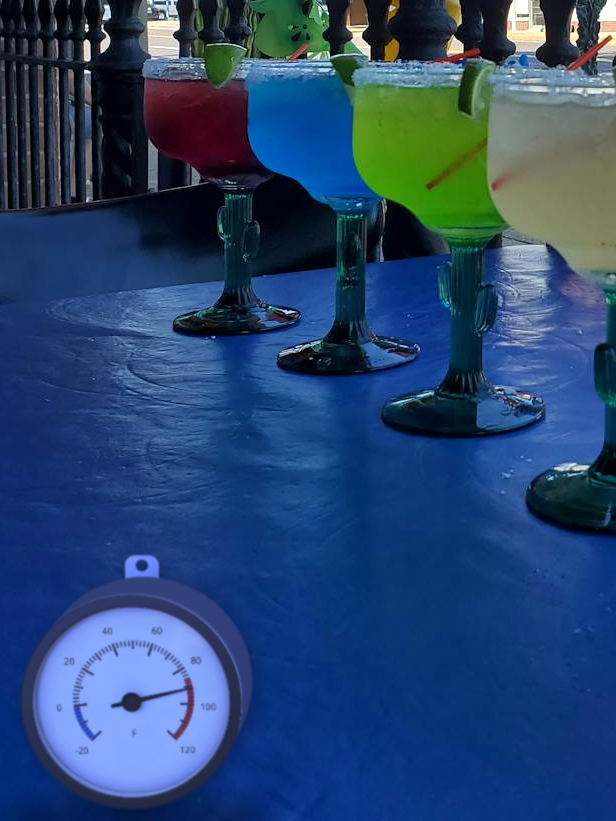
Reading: 90,°F
